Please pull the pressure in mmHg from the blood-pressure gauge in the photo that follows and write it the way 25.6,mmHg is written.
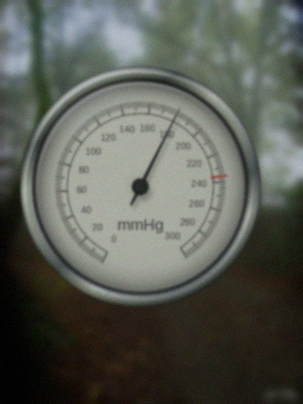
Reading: 180,mmHg
